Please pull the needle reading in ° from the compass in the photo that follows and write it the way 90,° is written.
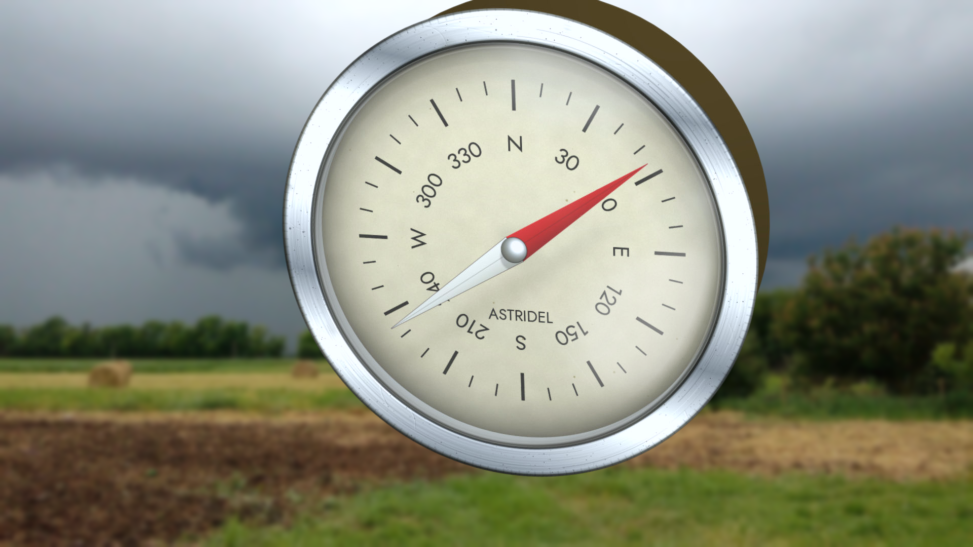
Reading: 55,°
